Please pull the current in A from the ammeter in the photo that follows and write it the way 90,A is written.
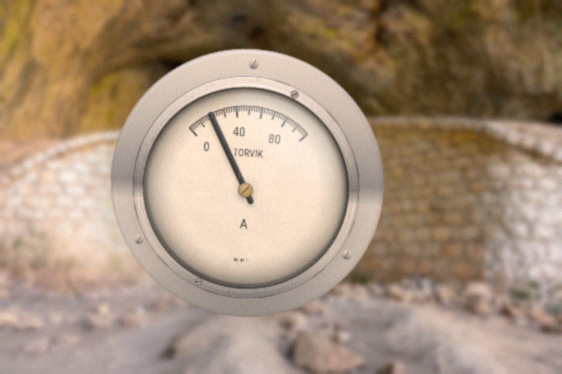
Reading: 20,A
